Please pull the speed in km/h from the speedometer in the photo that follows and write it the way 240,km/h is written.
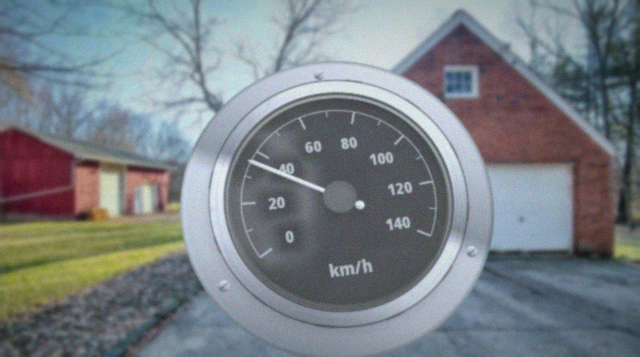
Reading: 35,km/h
